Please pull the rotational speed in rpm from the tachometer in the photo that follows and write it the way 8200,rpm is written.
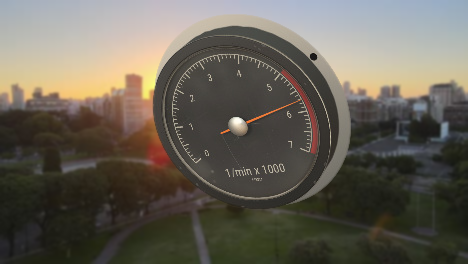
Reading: 5700,rpm
